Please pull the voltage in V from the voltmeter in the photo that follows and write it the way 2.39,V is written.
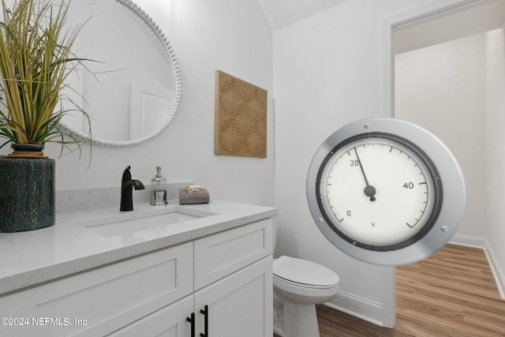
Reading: 22,V
